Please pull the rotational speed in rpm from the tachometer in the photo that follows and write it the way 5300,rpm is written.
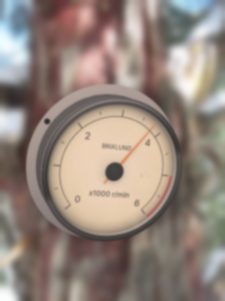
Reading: 3750,rpm
